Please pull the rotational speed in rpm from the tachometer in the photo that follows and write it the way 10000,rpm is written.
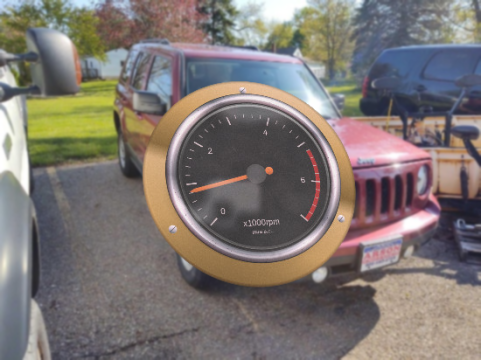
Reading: 800,rpm
